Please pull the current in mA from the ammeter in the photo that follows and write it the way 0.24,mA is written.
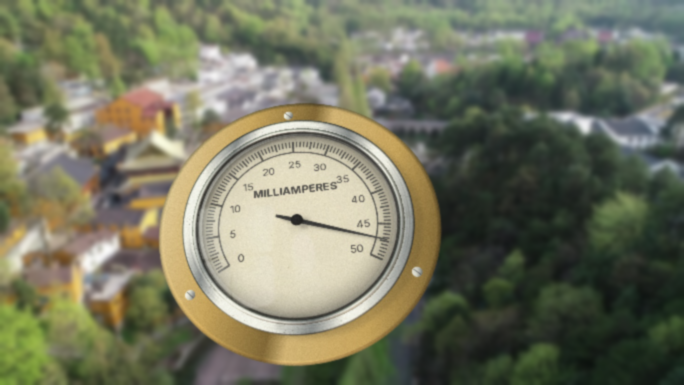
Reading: 47.5,mA
